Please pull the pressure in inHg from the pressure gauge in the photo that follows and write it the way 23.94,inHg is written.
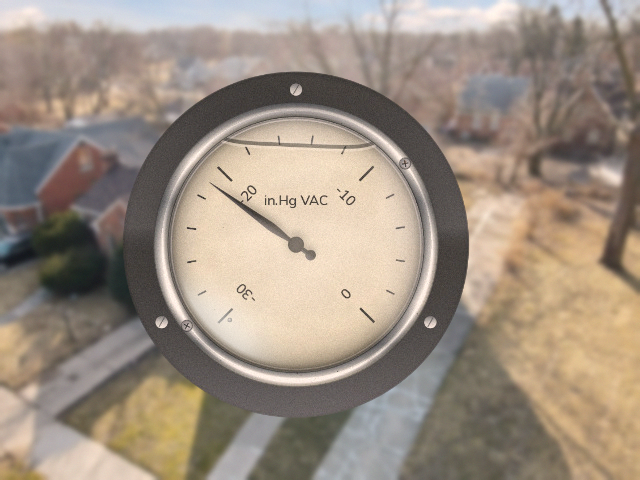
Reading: -21,inHg
